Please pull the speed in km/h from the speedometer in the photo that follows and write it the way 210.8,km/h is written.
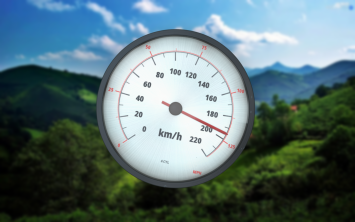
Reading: 195,km/h
